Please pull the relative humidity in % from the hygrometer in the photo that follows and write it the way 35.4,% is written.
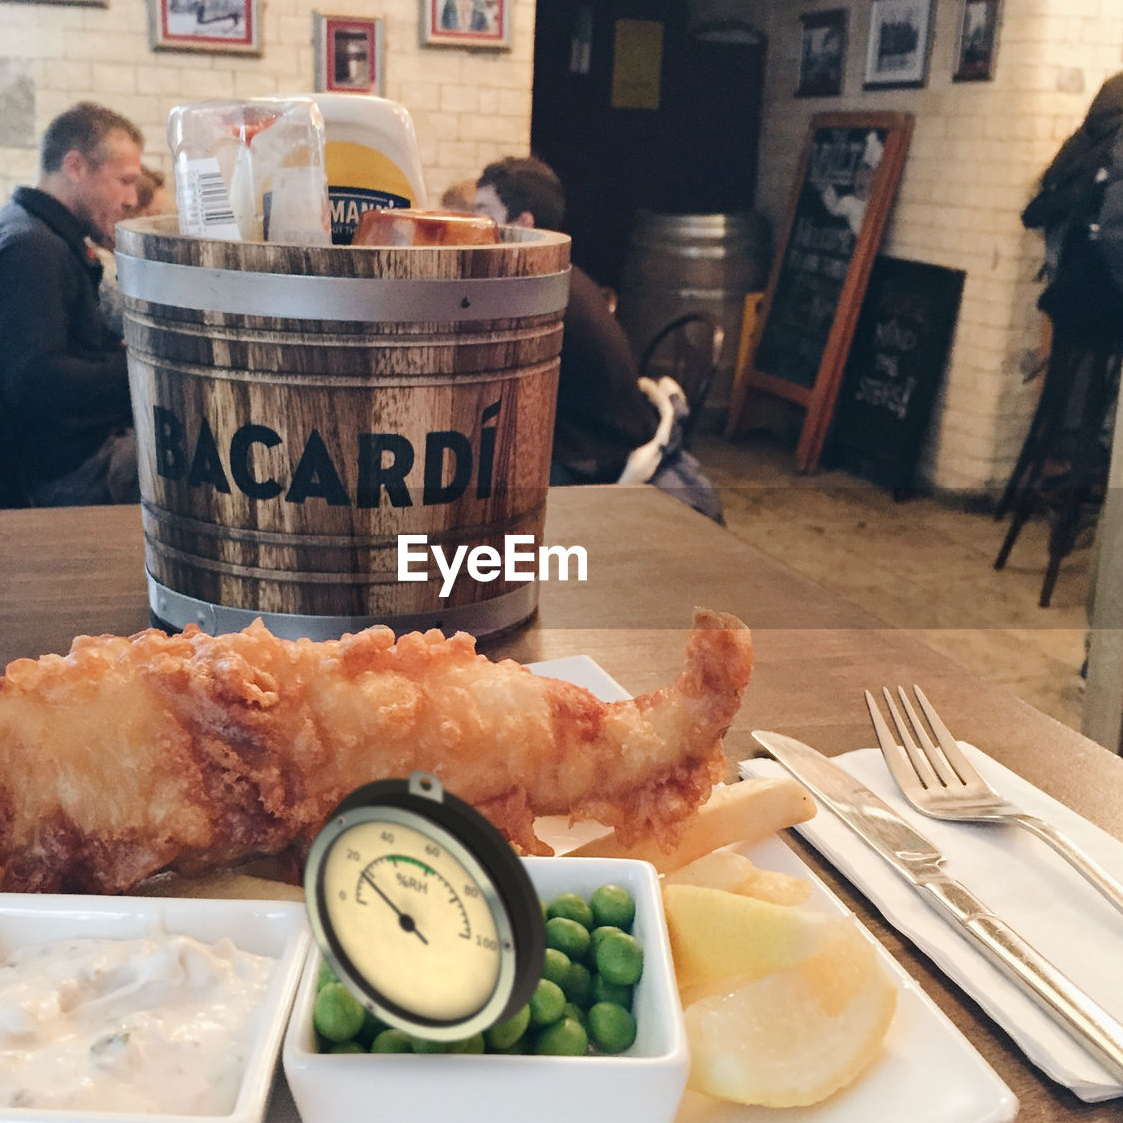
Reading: 20,%
